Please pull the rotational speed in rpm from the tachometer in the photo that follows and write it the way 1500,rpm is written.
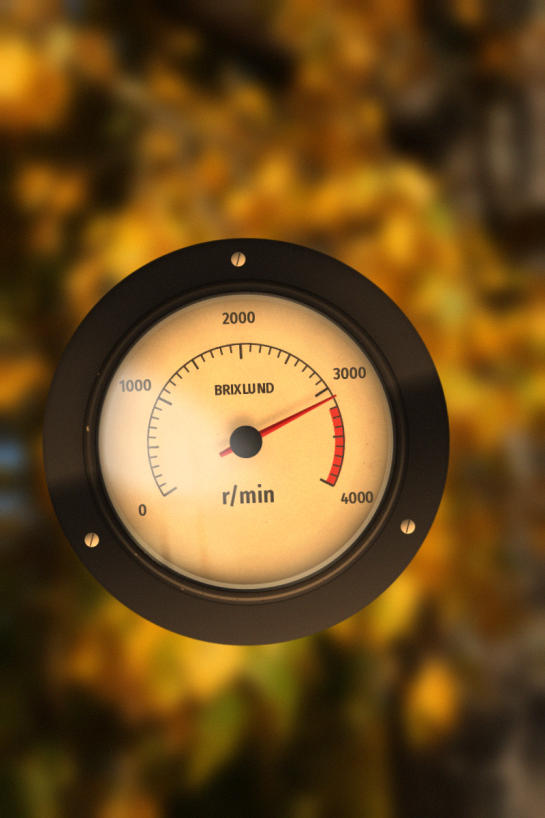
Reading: 3100,rpm
